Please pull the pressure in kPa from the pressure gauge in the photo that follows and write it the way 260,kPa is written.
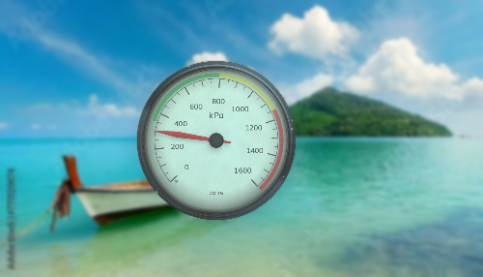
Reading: 300,kPa
